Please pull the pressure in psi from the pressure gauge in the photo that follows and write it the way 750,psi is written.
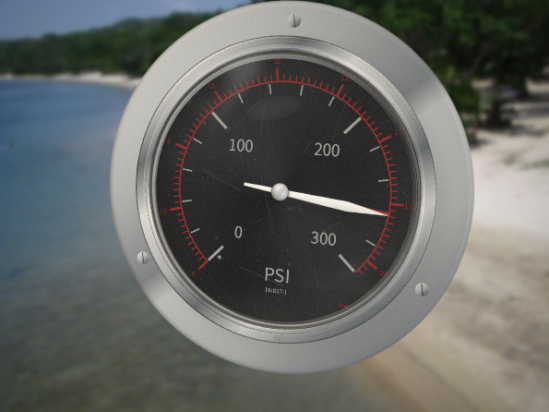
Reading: 260,psi
